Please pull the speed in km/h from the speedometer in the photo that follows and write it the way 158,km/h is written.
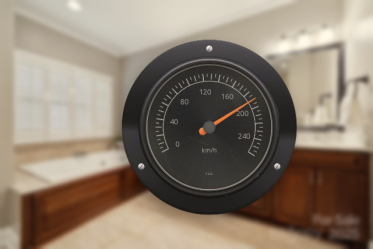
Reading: 190,km/h
